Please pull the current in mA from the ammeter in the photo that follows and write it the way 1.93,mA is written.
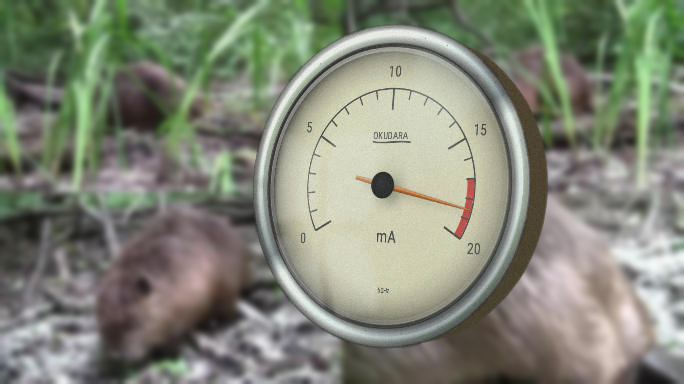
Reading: 18.5,mA
